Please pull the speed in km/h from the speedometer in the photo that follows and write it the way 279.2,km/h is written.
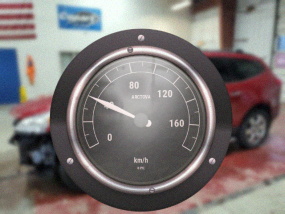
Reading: 40,km/h
